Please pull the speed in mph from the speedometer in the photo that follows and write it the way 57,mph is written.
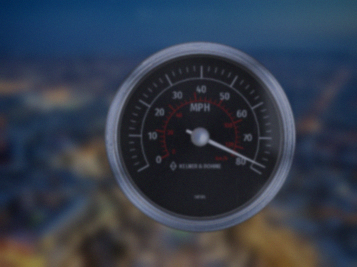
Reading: 78,mph
